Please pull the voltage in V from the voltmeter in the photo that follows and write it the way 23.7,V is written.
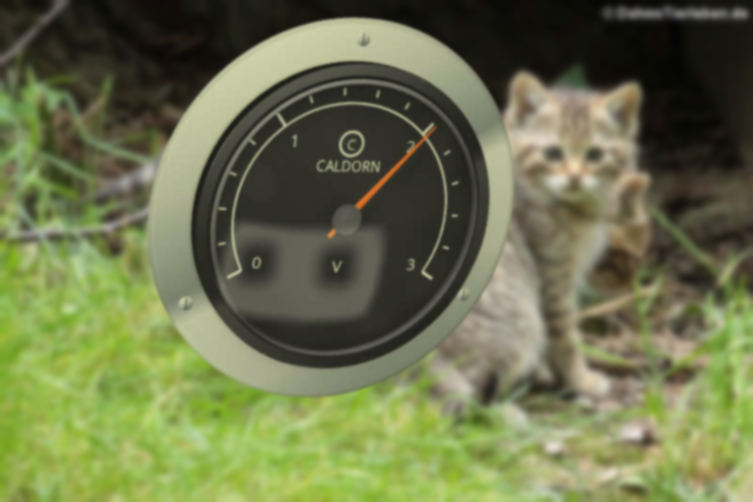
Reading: 2,V
